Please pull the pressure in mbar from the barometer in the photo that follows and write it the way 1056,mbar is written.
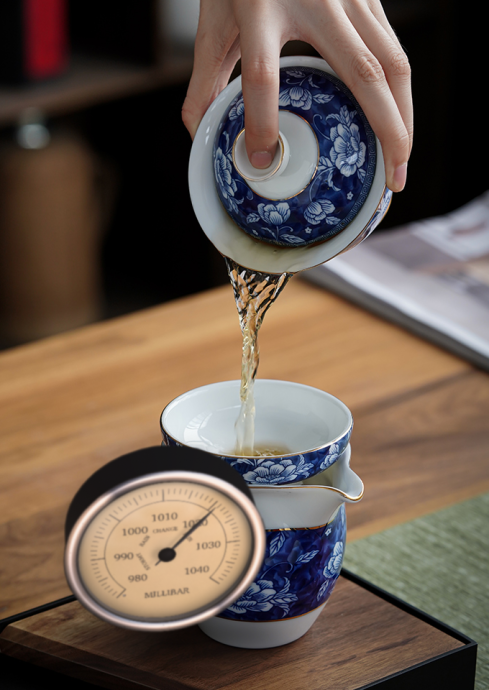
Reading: 1020,mbar
